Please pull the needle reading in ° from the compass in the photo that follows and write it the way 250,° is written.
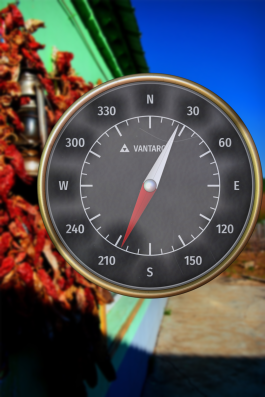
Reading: 205,°
